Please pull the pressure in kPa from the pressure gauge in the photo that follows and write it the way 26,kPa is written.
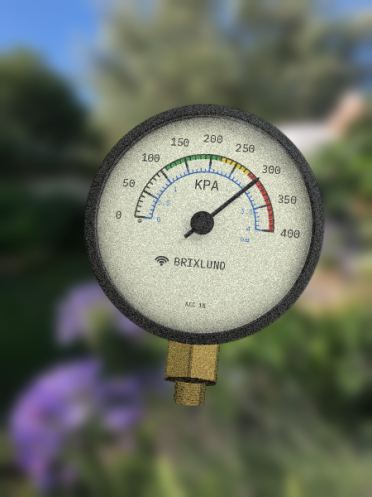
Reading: 300,kPa
